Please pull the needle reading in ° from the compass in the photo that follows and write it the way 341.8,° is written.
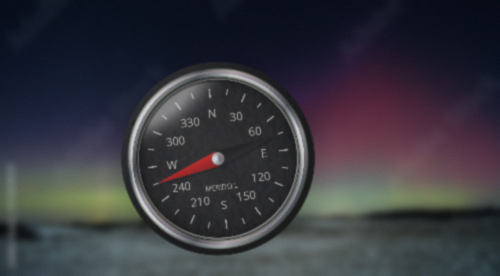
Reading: 255,°
